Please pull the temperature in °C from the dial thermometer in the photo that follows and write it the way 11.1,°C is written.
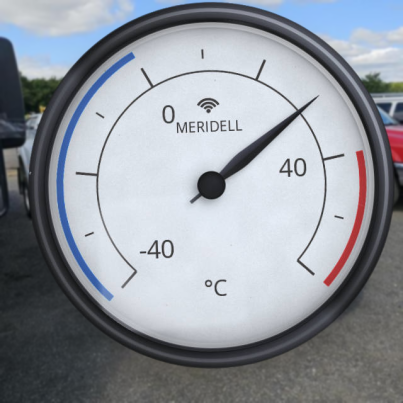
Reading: 30,°C
